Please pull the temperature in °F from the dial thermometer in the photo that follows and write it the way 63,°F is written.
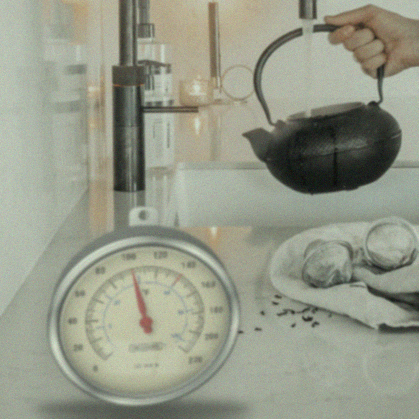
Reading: 100,°F
